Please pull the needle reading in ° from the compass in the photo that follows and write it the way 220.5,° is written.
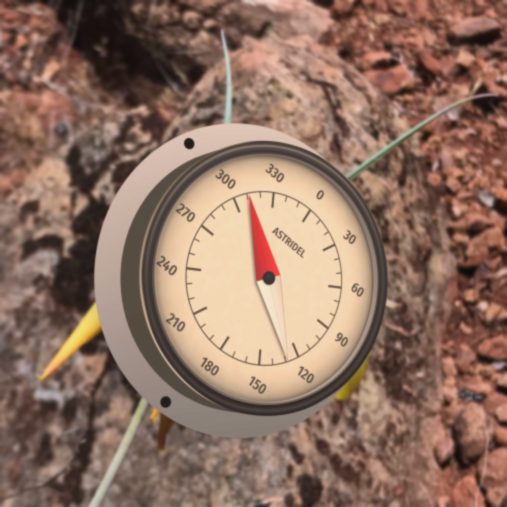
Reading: 310,°
